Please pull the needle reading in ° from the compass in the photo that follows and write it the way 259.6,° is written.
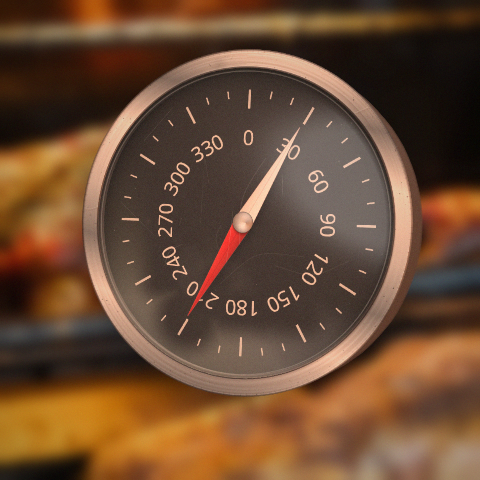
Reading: 210,°
